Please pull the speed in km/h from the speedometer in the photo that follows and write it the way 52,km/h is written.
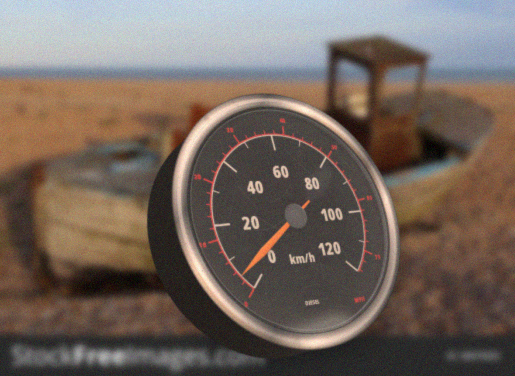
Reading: 5,km/h
